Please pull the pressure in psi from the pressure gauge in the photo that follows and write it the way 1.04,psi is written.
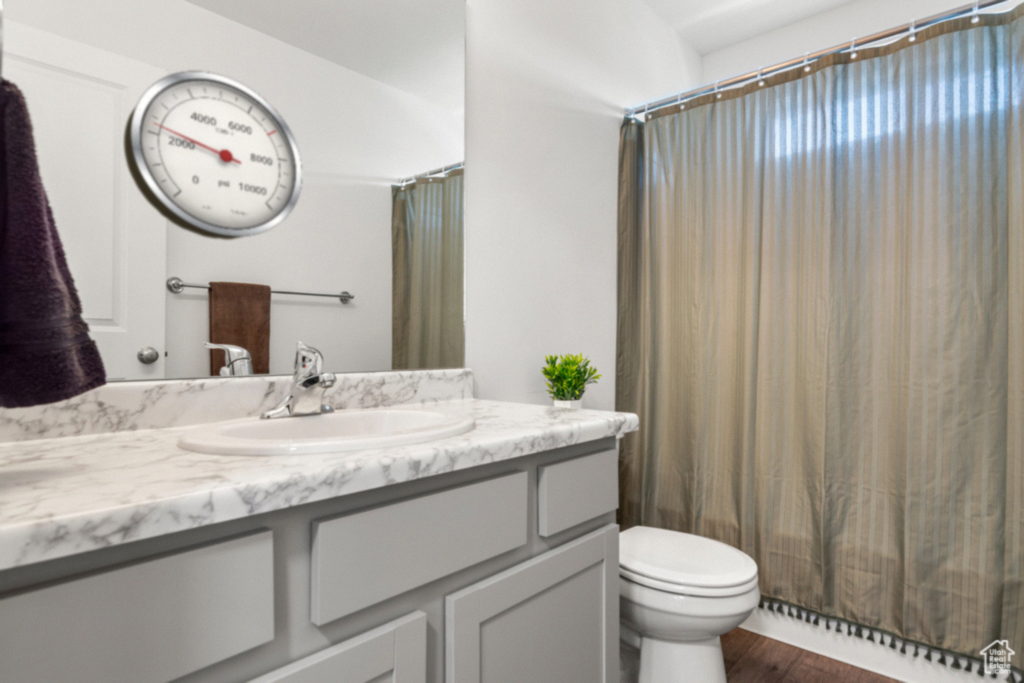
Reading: 2250,psi
